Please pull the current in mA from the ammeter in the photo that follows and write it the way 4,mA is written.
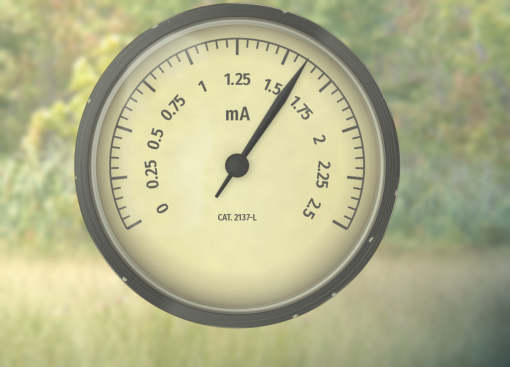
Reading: 1.6,mA
